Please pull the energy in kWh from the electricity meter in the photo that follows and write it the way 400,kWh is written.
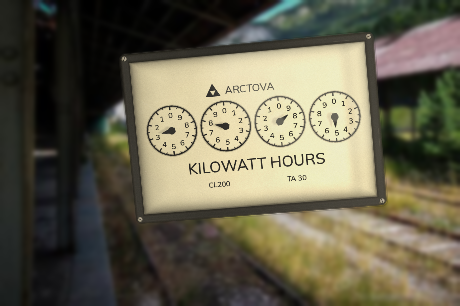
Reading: 2785,kWh
